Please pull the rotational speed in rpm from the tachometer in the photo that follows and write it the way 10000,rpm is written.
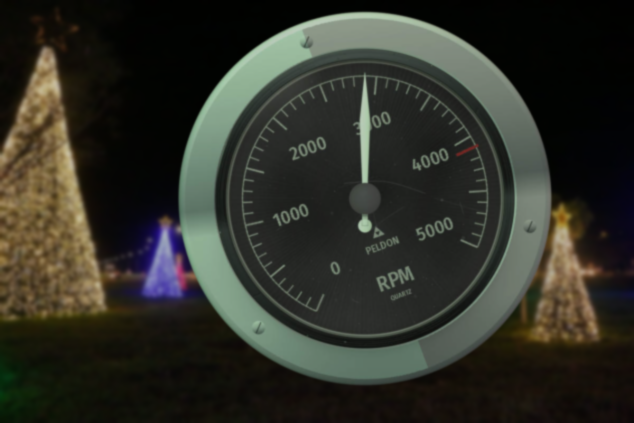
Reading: 2900,rpm
